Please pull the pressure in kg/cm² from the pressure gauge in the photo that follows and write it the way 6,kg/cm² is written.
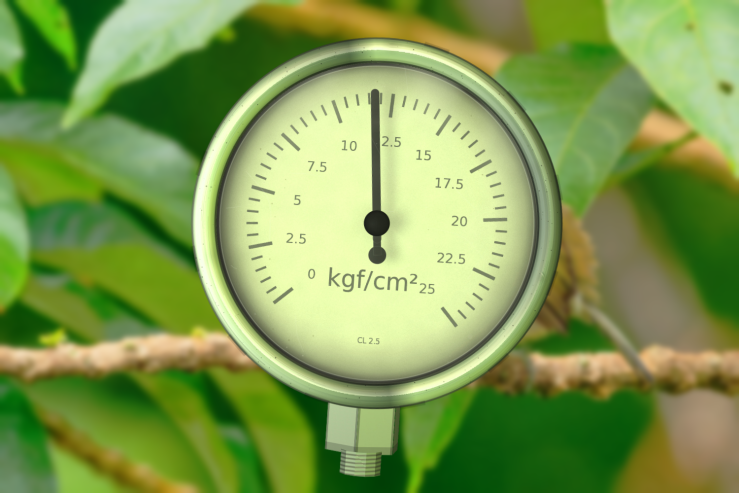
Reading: 11.75,kg/cm²
